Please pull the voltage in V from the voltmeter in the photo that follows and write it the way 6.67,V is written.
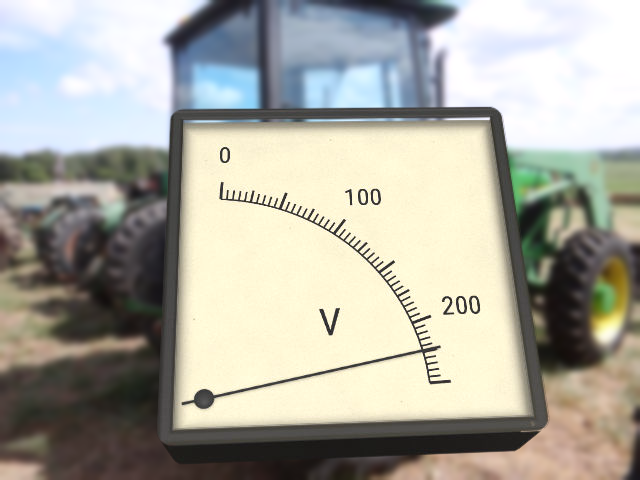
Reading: 225,V
